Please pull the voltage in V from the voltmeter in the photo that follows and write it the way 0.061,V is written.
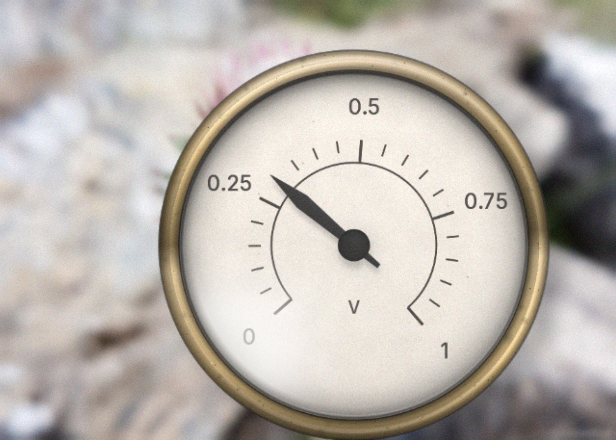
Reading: 0.3,V
